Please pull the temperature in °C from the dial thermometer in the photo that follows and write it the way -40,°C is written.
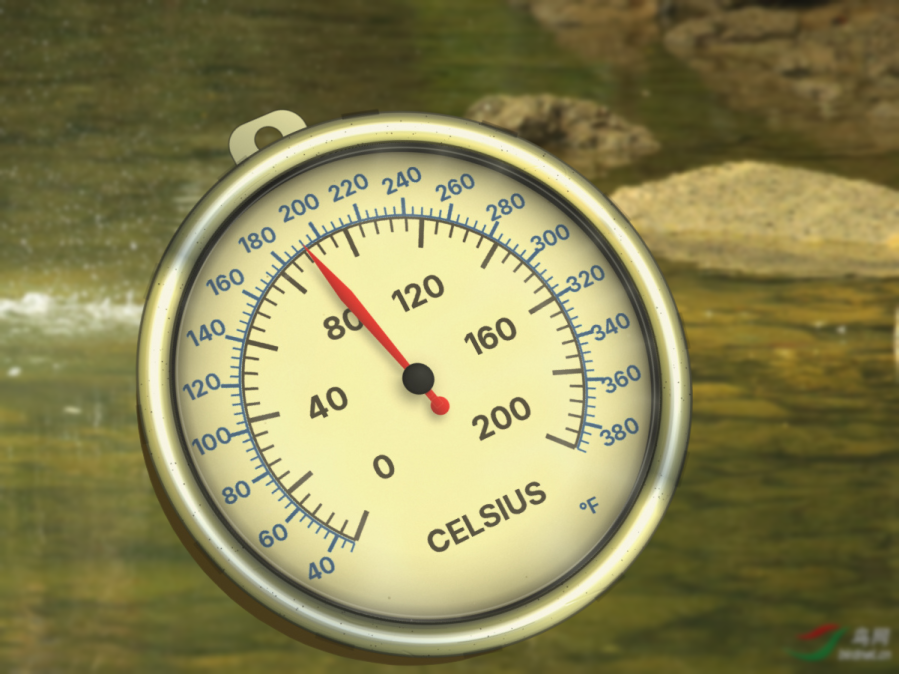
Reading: 88,°C
